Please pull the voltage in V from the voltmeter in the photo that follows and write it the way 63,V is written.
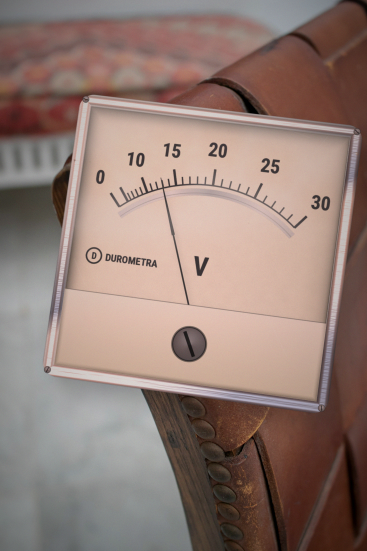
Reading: 13,V
